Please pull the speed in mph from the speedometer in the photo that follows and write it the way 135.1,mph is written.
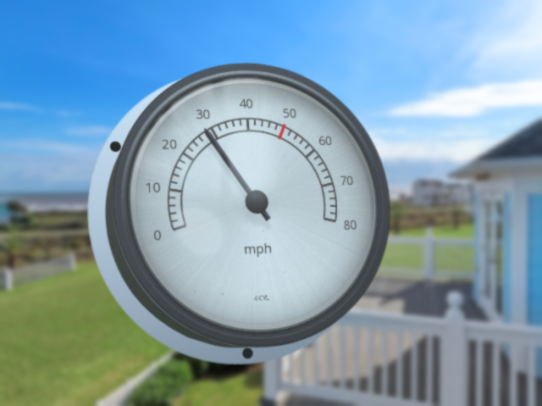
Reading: 28,mph
